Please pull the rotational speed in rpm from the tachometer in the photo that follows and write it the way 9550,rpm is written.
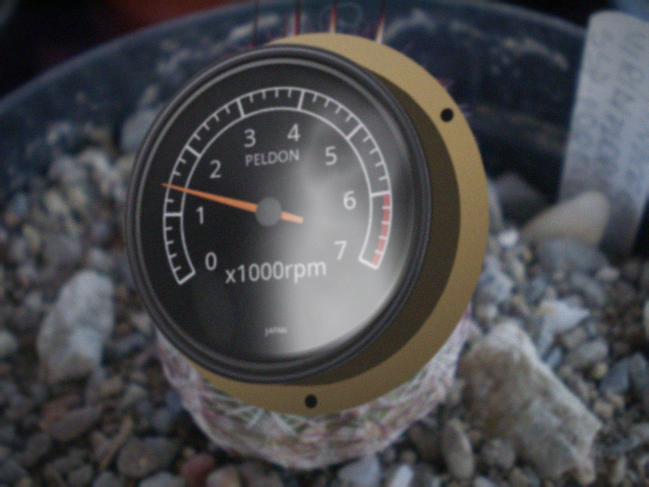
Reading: 1400,rpm
